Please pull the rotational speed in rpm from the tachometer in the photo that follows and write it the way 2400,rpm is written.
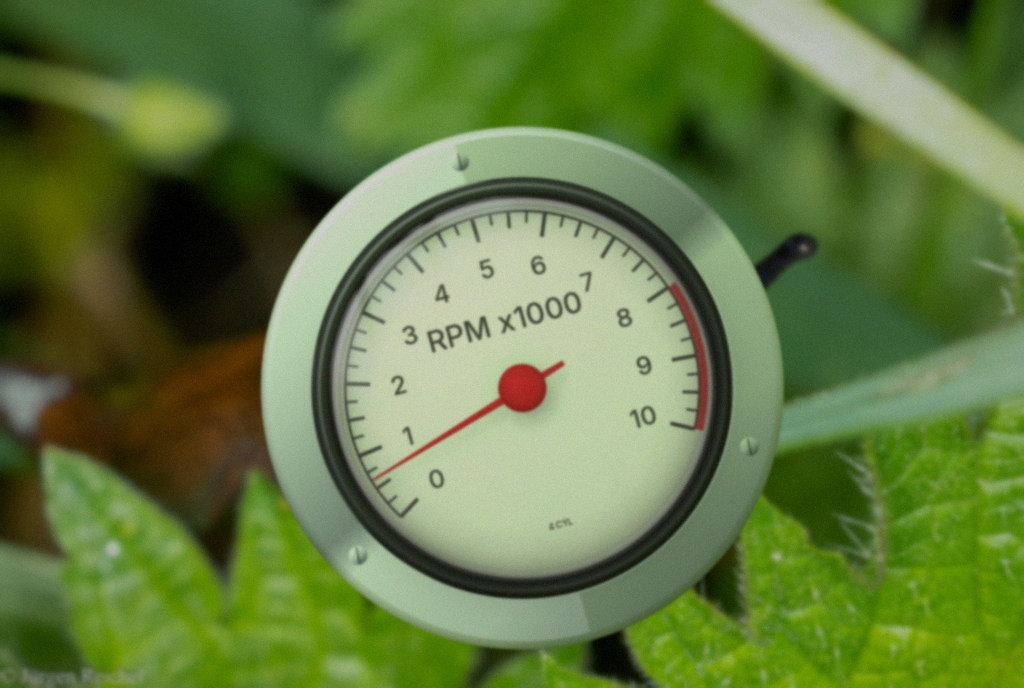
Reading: 625,rpm
